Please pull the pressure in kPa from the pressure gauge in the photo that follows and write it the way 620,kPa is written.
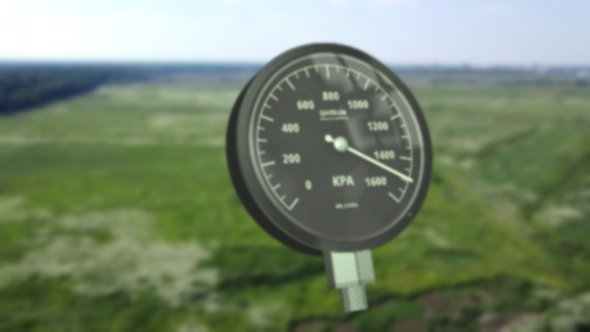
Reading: 1500,kPa
